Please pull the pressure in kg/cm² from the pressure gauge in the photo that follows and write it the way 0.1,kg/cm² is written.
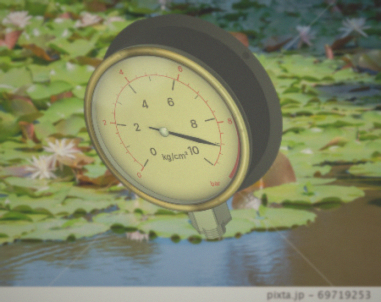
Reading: 9,kg/cm²
